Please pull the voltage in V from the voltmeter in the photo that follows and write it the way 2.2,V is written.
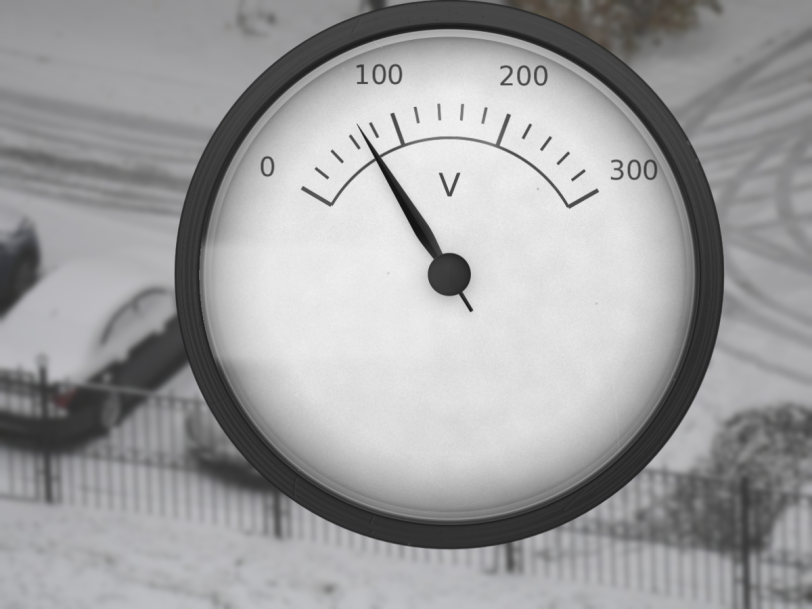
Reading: 70,V
